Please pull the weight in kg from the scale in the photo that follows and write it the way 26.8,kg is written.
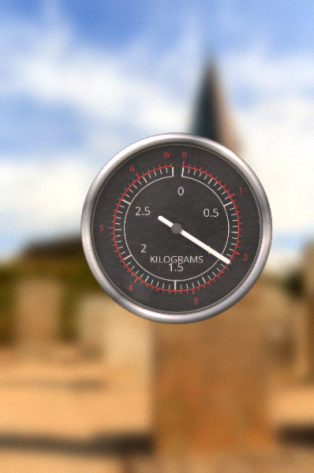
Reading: 1,kg
